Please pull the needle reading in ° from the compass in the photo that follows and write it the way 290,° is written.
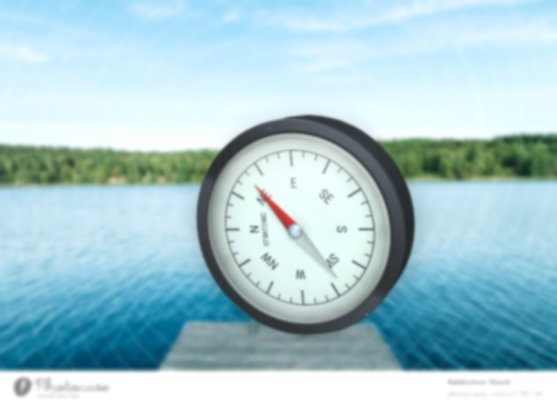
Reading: 50,°
